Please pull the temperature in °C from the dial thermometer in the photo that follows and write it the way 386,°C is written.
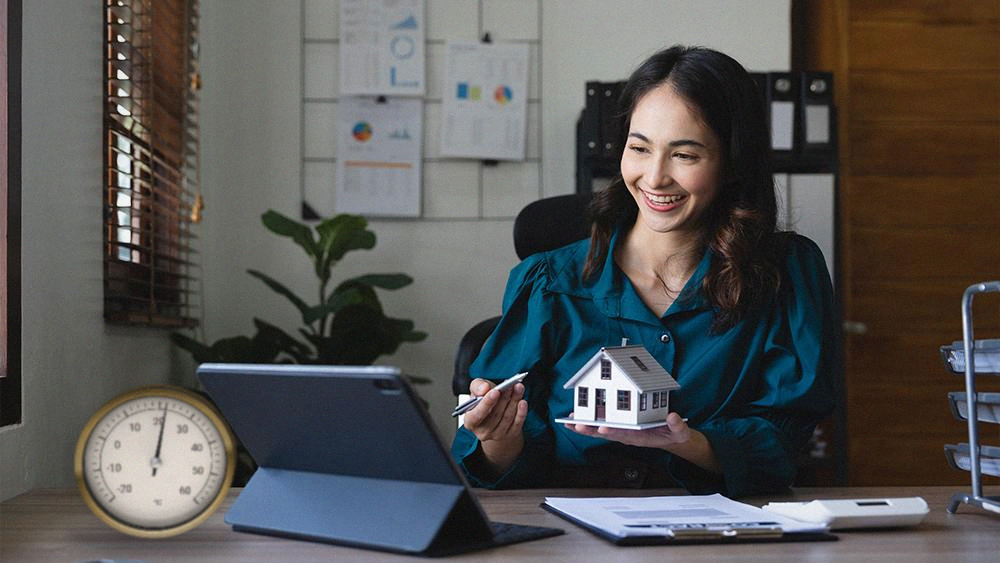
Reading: 22,°C
